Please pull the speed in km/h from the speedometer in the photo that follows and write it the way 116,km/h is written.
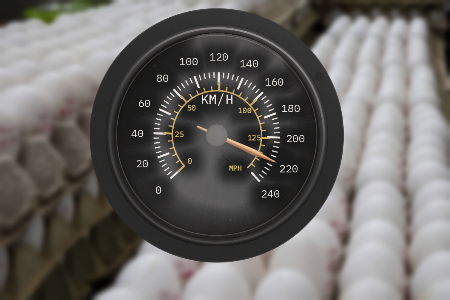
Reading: 220,km/h
